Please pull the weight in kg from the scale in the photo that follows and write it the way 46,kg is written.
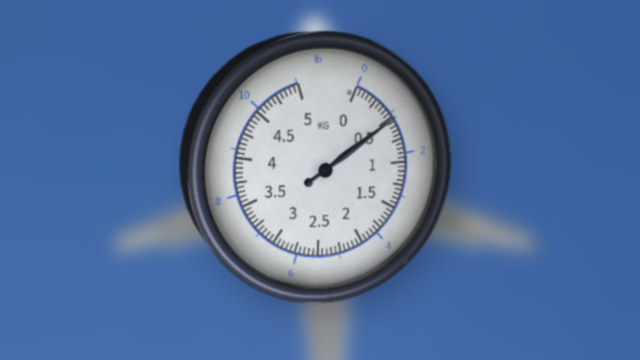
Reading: 0.5,kg
